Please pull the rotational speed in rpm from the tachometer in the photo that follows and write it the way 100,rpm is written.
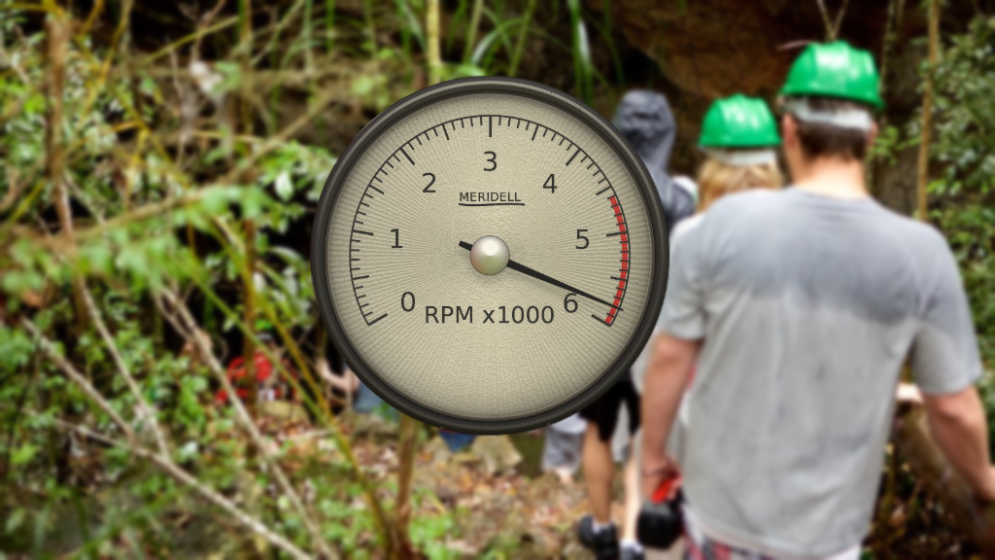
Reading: 5800,rpm
